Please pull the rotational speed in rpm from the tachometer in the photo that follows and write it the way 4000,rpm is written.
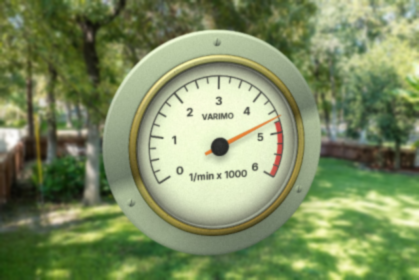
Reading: 4625,rpm
